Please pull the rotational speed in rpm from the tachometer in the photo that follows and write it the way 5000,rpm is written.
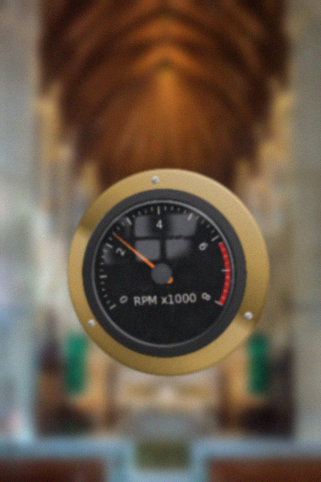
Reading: 2400,rpm
